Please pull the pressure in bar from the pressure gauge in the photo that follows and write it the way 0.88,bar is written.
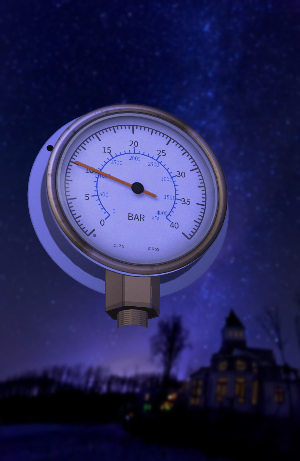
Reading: 10,bar
